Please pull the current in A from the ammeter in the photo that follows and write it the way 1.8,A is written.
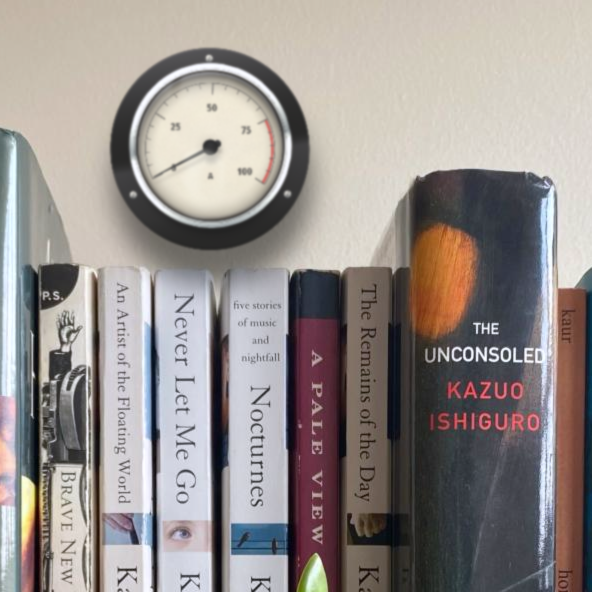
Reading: 0,A
